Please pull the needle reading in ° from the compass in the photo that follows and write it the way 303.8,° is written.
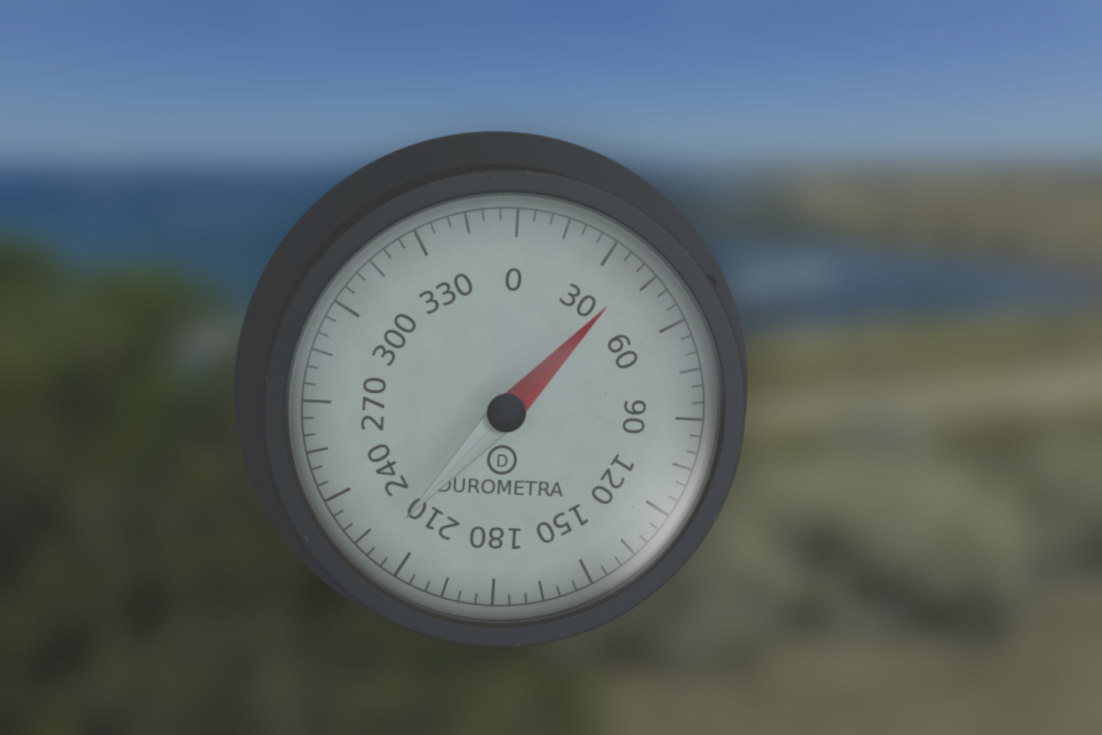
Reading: 40,°
